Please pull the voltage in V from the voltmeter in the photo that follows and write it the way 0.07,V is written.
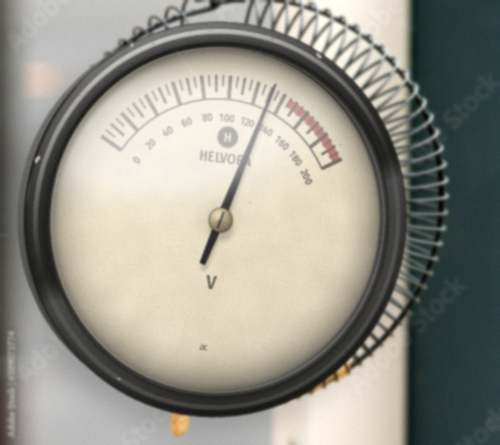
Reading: 130,V
